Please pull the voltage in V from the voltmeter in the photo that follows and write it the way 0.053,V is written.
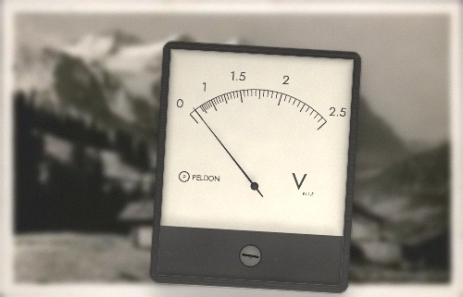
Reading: 0.5,V
